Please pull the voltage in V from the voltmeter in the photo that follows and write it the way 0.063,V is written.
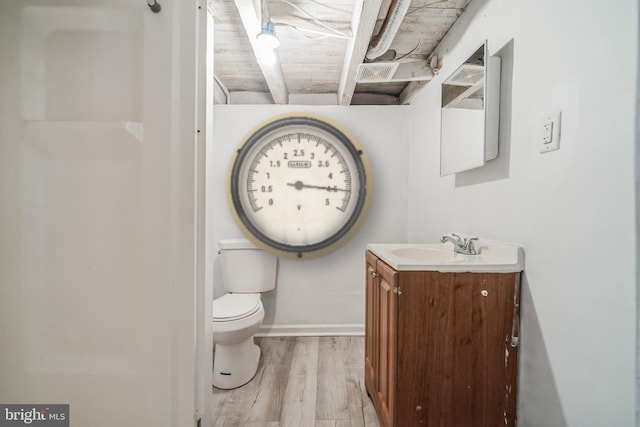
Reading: 4.5,V
